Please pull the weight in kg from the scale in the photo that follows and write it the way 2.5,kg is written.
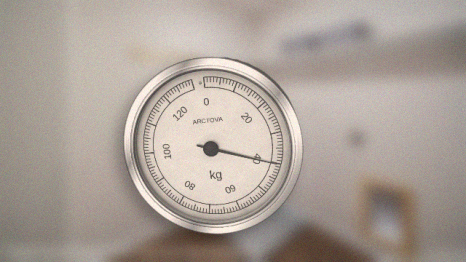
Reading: 40,kg
